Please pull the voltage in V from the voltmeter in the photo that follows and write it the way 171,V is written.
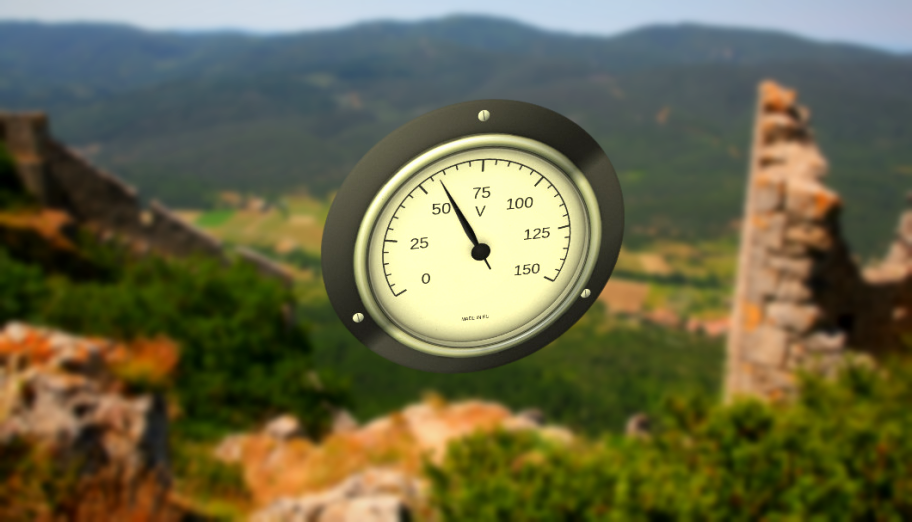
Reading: 57.5,V
